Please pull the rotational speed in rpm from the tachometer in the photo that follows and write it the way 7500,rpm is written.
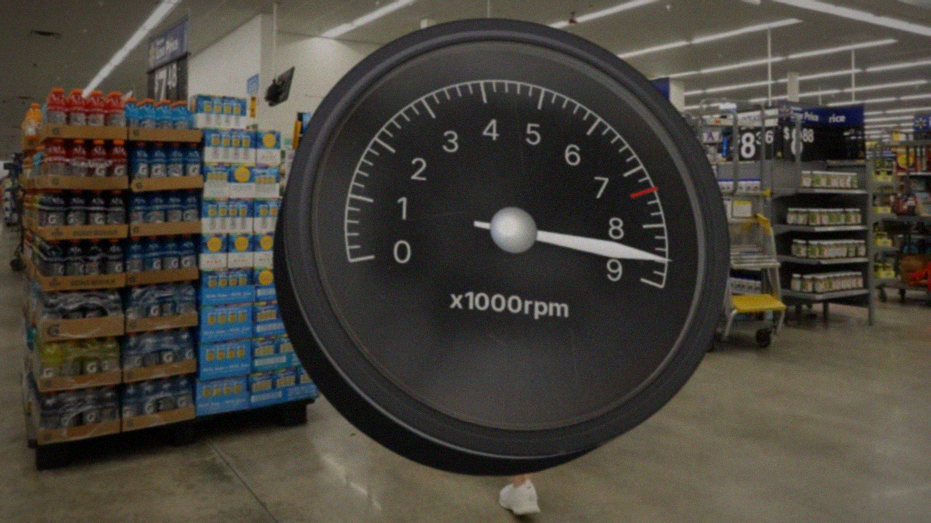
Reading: 8600,rpm
